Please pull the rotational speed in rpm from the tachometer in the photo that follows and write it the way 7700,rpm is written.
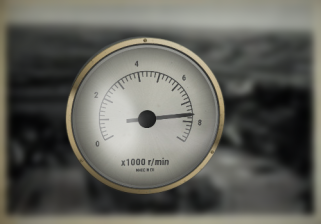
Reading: 7600,rpm
